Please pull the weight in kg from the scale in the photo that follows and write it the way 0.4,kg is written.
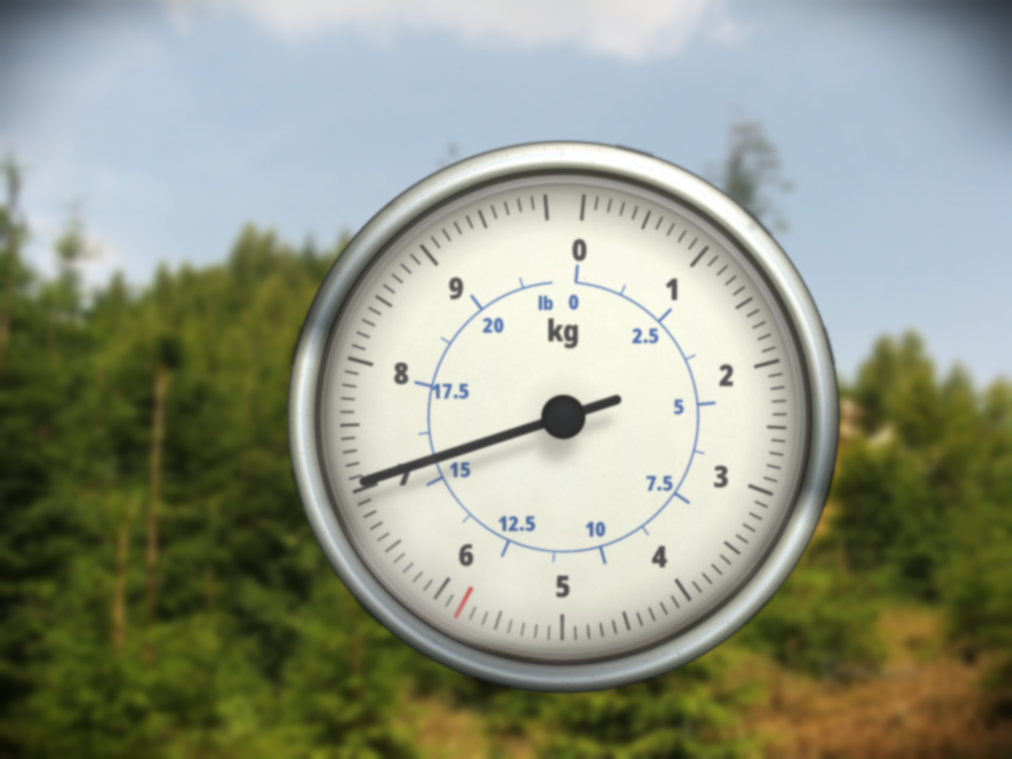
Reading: 7.05,kg
